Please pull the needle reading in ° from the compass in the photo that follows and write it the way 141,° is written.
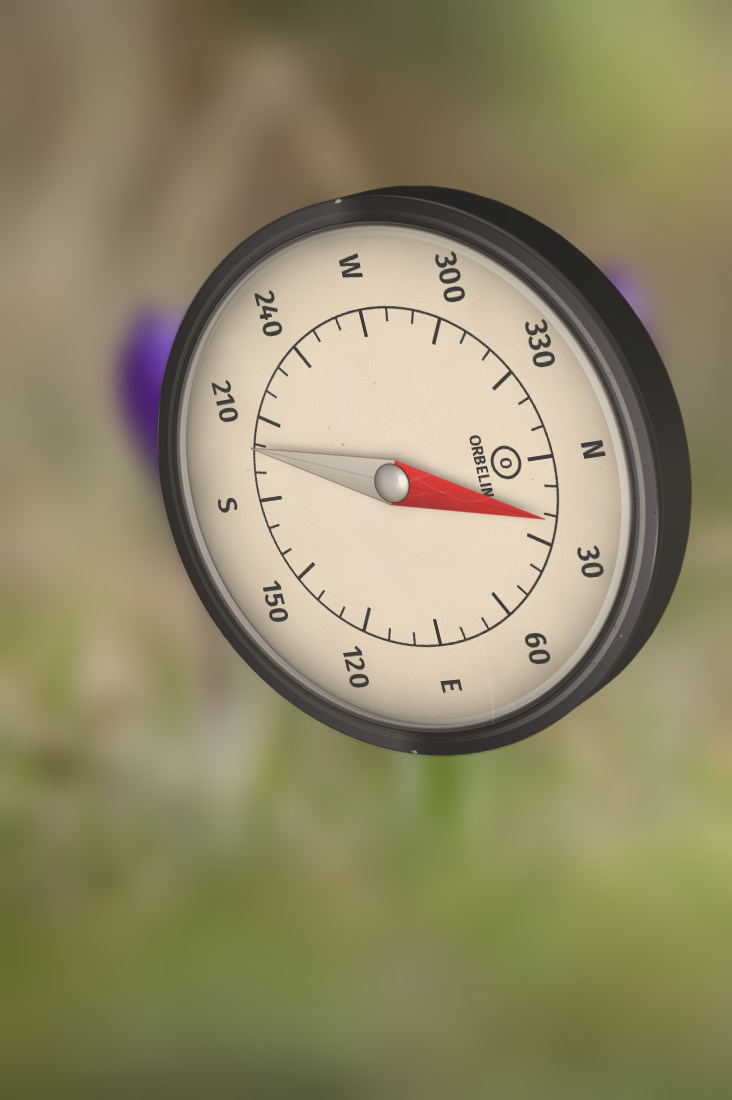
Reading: 20,°
